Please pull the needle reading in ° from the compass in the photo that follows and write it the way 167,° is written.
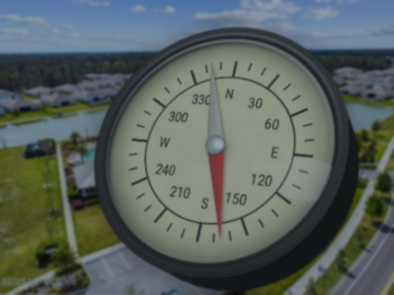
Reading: 165,°
